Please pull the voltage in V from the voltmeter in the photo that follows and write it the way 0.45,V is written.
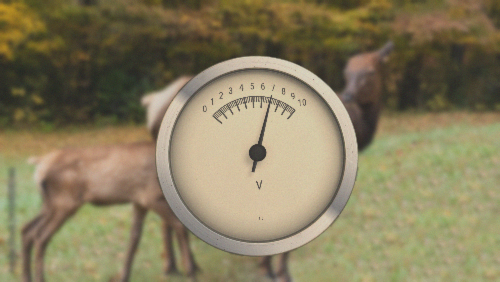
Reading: 7,V
